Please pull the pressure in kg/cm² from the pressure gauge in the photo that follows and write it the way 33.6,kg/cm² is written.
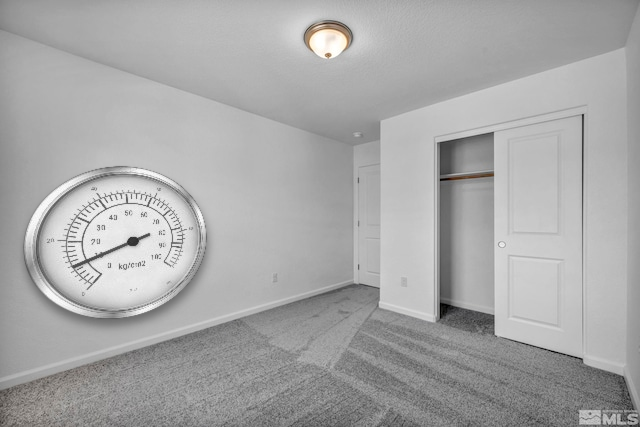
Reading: 10,kg/cm²
